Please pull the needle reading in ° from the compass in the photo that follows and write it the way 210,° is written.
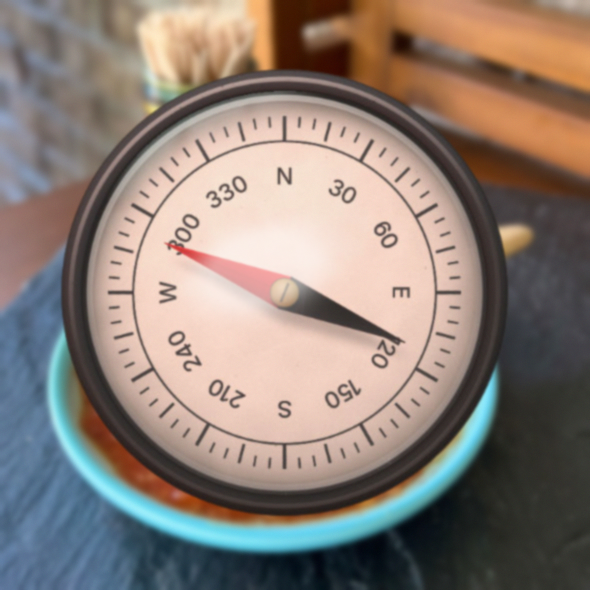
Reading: 292.5,°
